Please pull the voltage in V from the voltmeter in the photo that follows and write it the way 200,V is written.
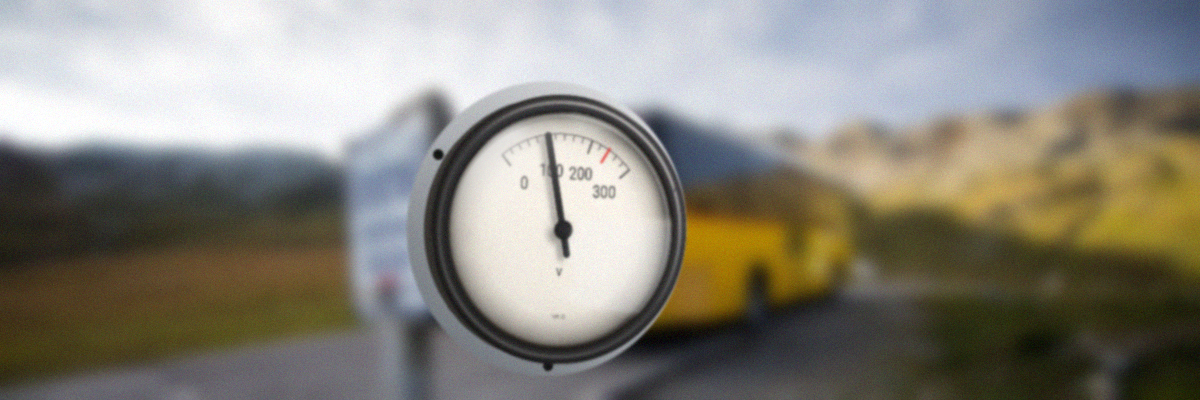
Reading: 100,V
